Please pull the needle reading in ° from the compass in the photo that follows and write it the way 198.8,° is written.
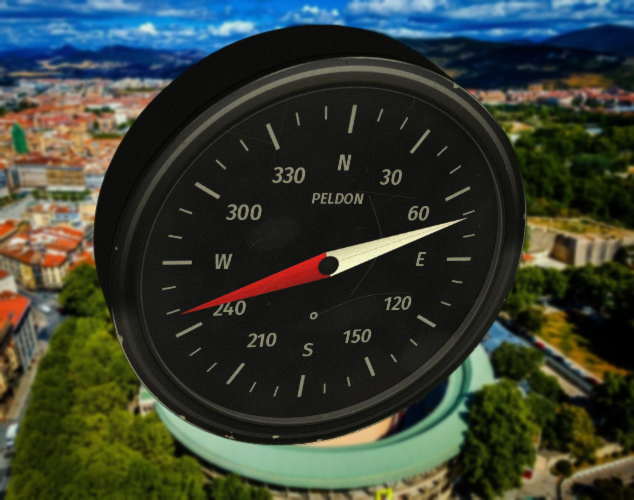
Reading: 250,°
